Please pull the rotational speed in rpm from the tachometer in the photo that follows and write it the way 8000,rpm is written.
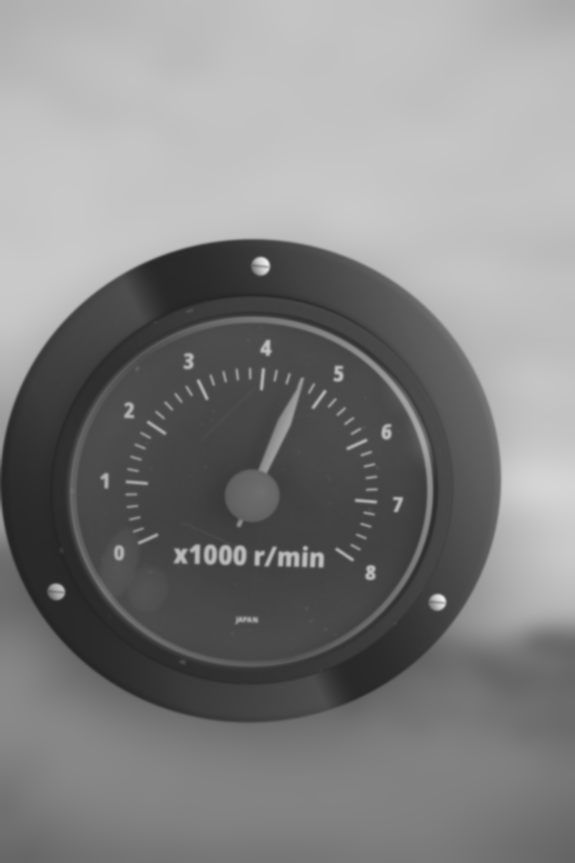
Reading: 4600,rpm
